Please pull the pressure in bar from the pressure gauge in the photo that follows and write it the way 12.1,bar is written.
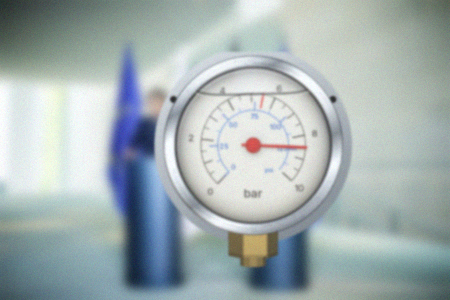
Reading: 8.5,bar
